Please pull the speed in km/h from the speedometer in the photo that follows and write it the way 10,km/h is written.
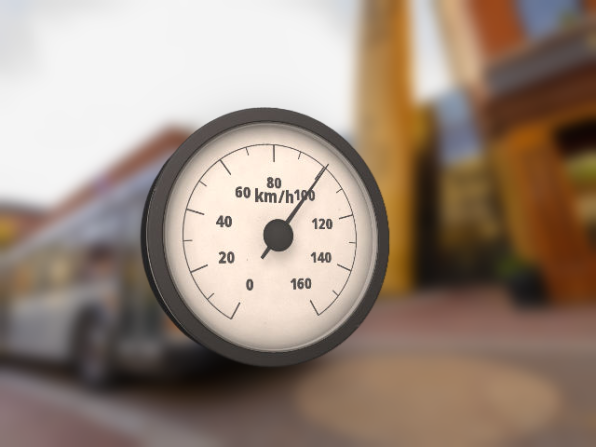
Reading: 100,km/h
